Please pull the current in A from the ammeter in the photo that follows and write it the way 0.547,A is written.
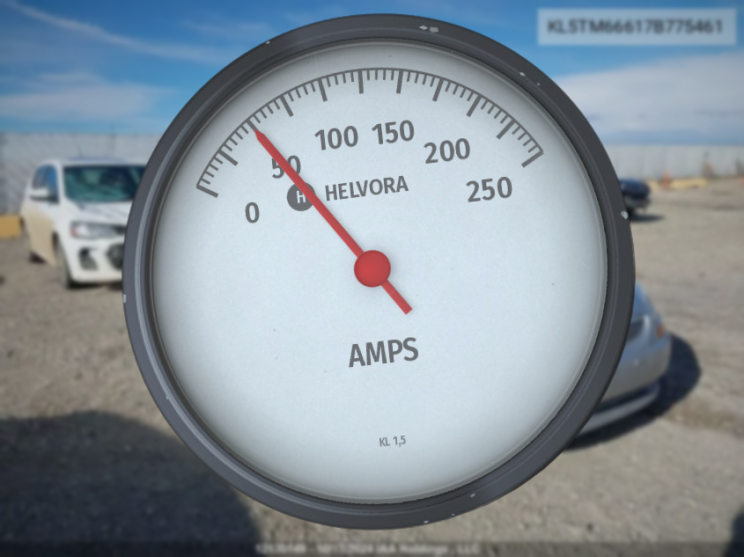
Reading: 50,A
